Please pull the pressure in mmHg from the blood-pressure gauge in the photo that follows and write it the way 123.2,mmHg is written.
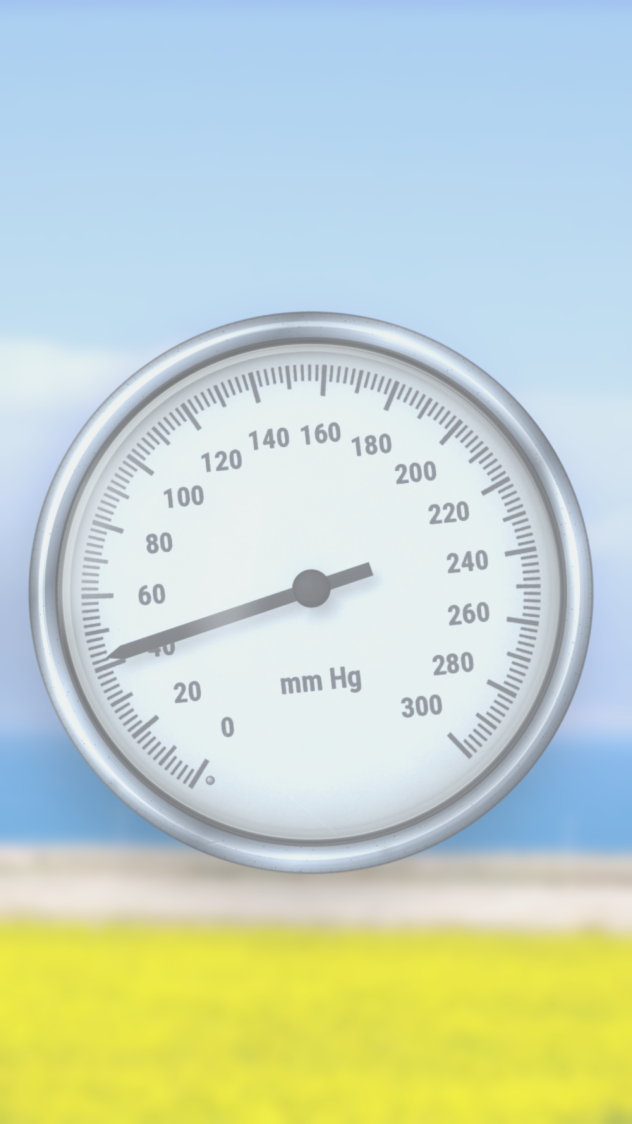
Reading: 42,mmHg
